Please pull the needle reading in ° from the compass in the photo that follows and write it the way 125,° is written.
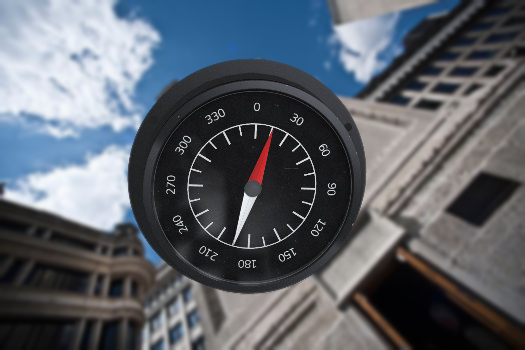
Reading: 15,°
